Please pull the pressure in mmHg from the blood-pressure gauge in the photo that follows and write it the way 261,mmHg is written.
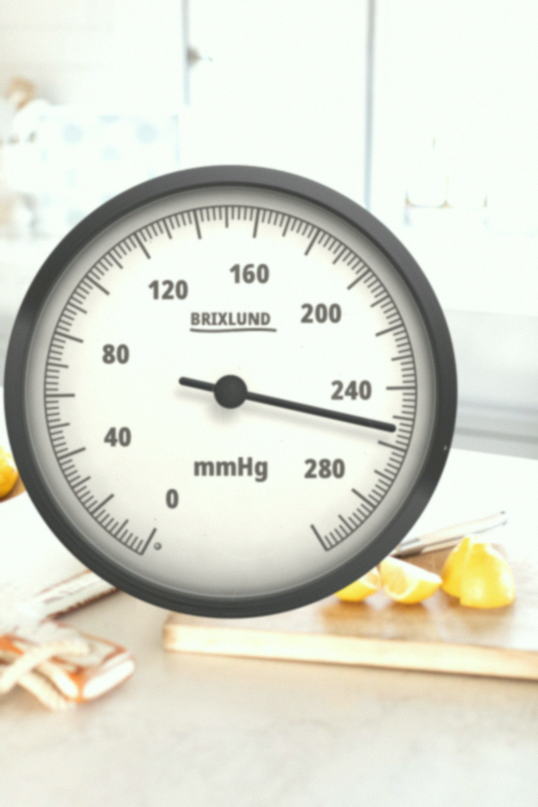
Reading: 254,mmHg
